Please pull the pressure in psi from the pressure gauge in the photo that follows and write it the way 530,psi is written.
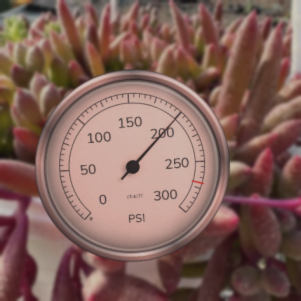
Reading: 200,psi
